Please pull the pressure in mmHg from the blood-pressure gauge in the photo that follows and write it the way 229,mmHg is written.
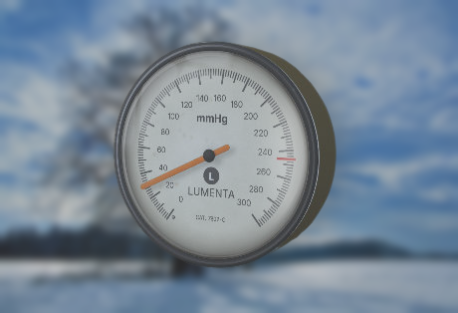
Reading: 30,mmHg
